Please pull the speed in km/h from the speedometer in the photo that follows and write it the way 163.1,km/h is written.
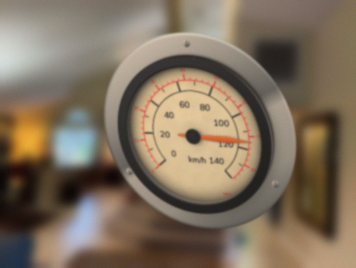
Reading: 115,km/h
